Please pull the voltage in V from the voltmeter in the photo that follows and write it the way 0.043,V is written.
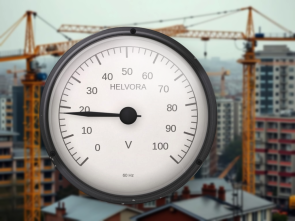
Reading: 18,V
